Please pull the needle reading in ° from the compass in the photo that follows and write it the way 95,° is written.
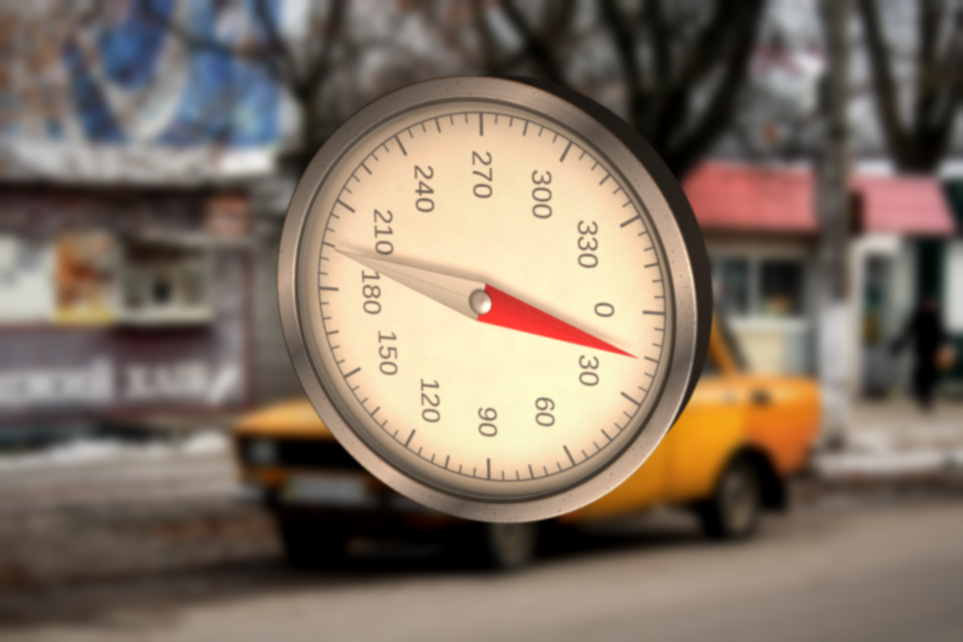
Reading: 15,°
